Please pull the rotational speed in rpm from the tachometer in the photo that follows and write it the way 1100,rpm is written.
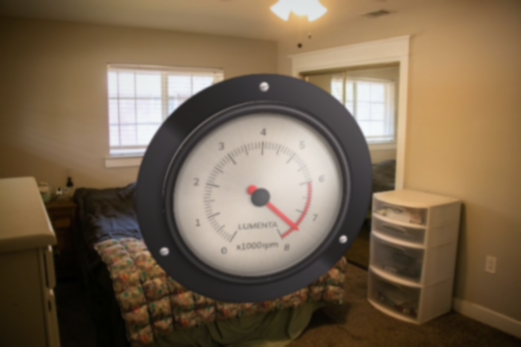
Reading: 7500,rpm
